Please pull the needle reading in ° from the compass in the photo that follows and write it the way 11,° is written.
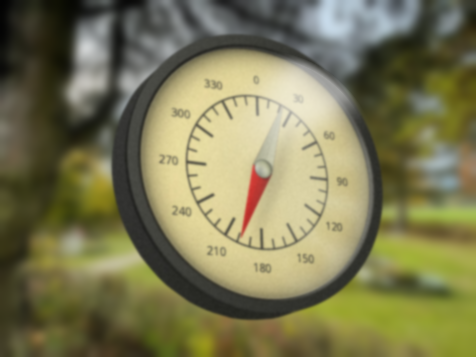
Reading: 200,°
